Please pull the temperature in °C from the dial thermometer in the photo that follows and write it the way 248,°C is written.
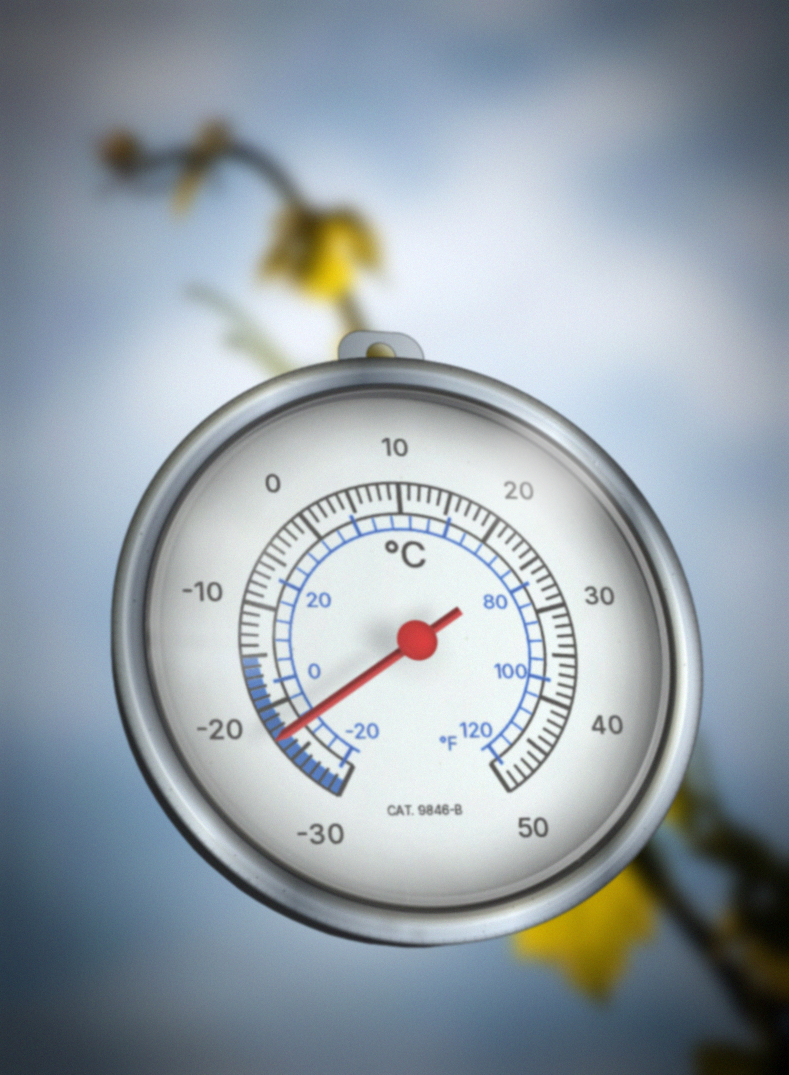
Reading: -23,°C
